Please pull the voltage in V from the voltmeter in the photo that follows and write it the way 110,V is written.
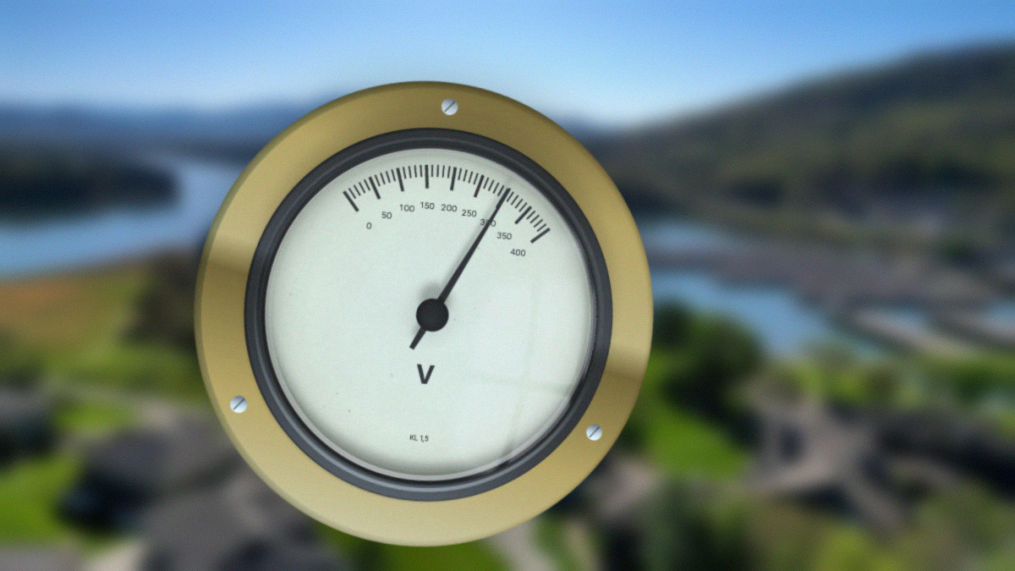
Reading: 300,V
